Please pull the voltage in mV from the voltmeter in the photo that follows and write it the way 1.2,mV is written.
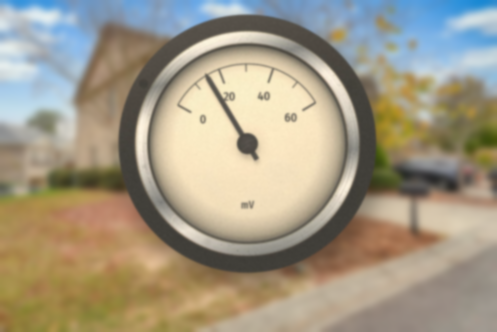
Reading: 15,mV
